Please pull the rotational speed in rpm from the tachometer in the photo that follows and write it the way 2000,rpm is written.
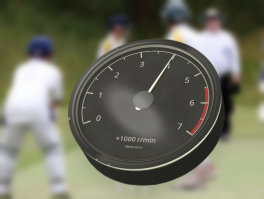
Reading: 4000,rpm
